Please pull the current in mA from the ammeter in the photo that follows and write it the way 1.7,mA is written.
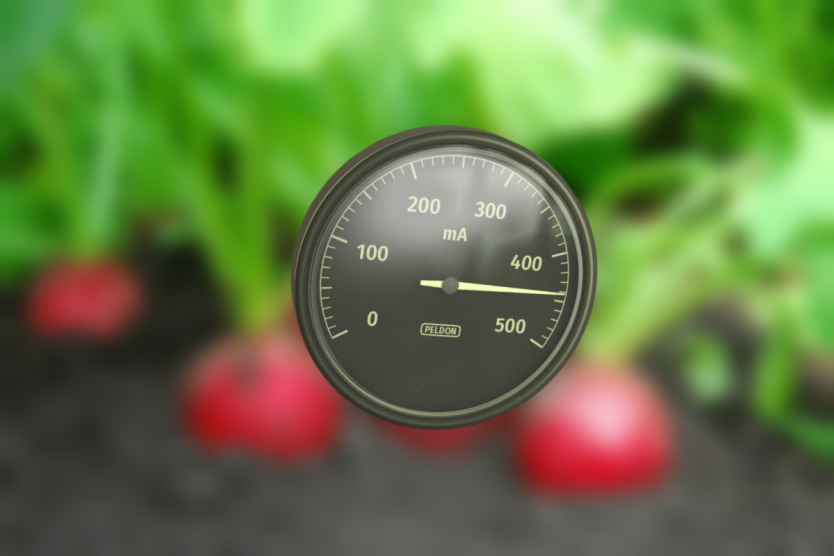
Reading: 440,mA
